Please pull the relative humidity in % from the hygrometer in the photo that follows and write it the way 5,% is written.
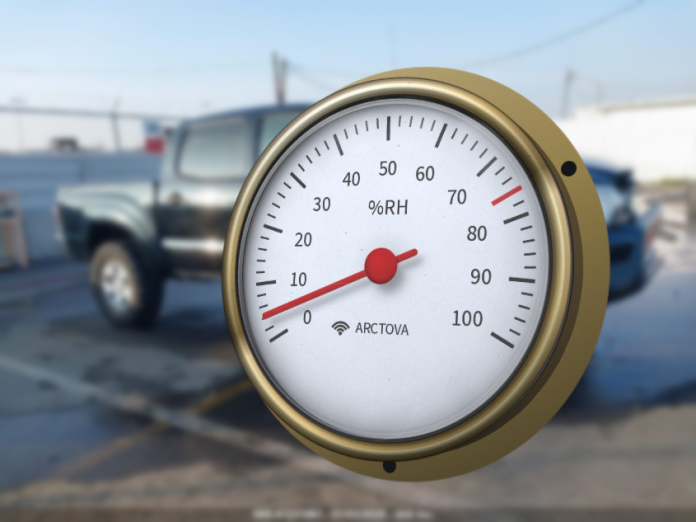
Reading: 4,%
